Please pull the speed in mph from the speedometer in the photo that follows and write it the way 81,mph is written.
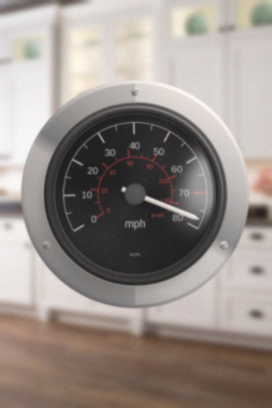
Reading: 77.5,mph
